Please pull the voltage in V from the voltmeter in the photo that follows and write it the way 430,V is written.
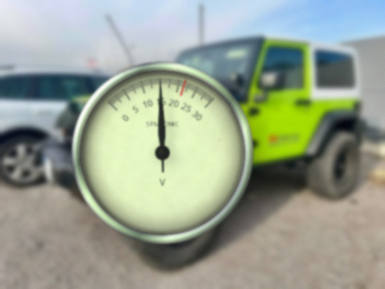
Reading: 15,V
